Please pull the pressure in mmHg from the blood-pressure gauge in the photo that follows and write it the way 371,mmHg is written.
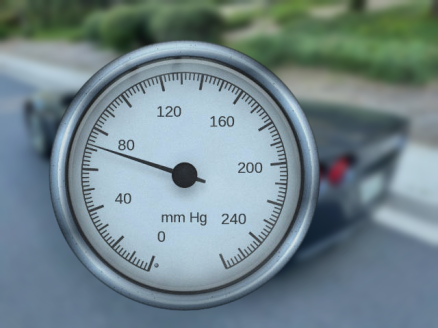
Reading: 72,mmHg
